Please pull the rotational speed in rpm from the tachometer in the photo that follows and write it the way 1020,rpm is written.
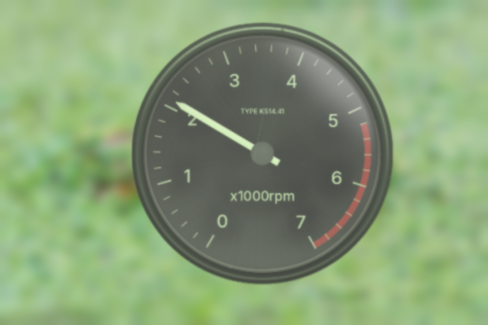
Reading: 2100,rpm
